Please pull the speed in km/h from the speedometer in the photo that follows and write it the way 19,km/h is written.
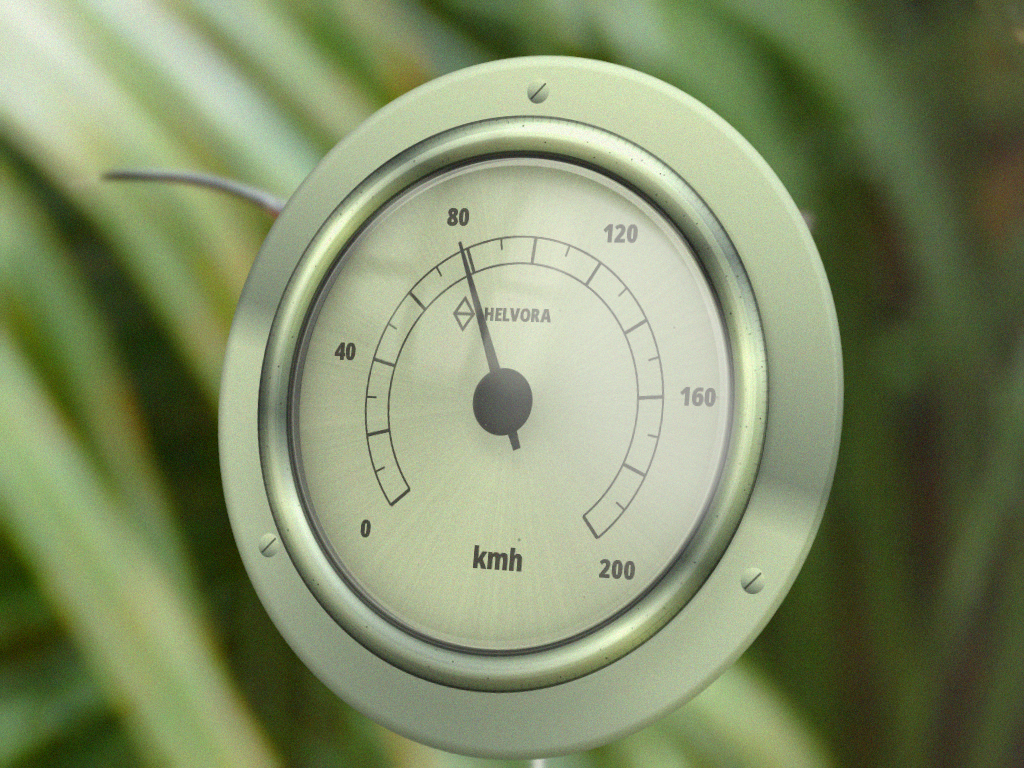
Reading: 80,km/h
